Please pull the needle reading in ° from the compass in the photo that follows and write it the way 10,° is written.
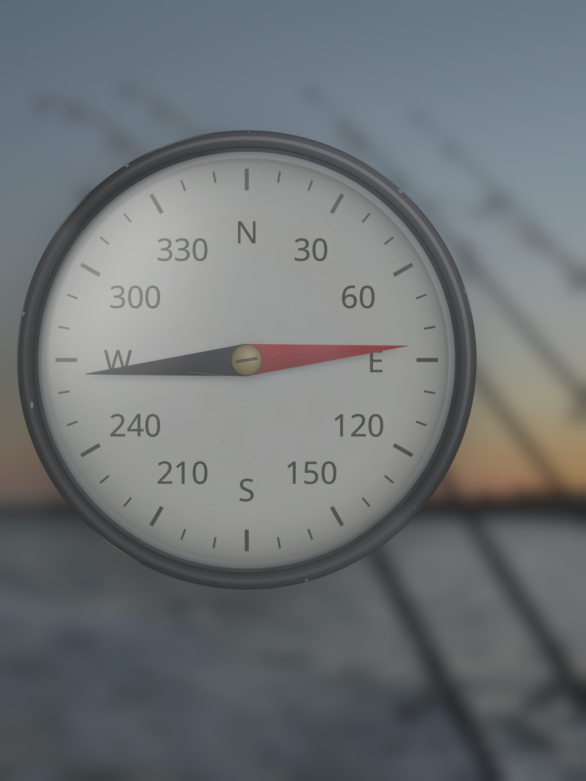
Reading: 85,°
